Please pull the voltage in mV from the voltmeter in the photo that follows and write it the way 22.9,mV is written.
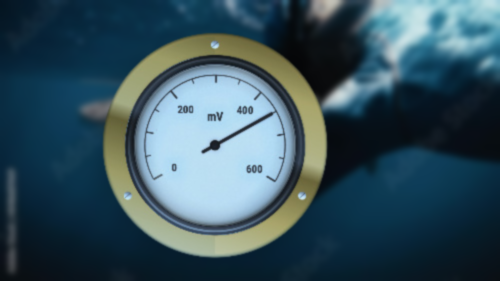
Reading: 450,mV
